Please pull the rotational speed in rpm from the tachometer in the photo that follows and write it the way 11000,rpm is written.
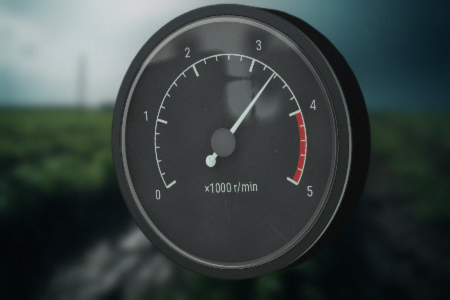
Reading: 3400,rpm
